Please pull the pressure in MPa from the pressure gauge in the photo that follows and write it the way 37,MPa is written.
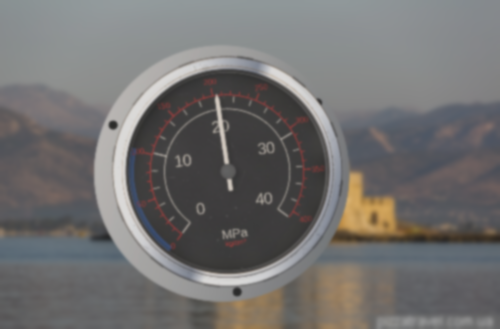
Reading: 20,MPa
